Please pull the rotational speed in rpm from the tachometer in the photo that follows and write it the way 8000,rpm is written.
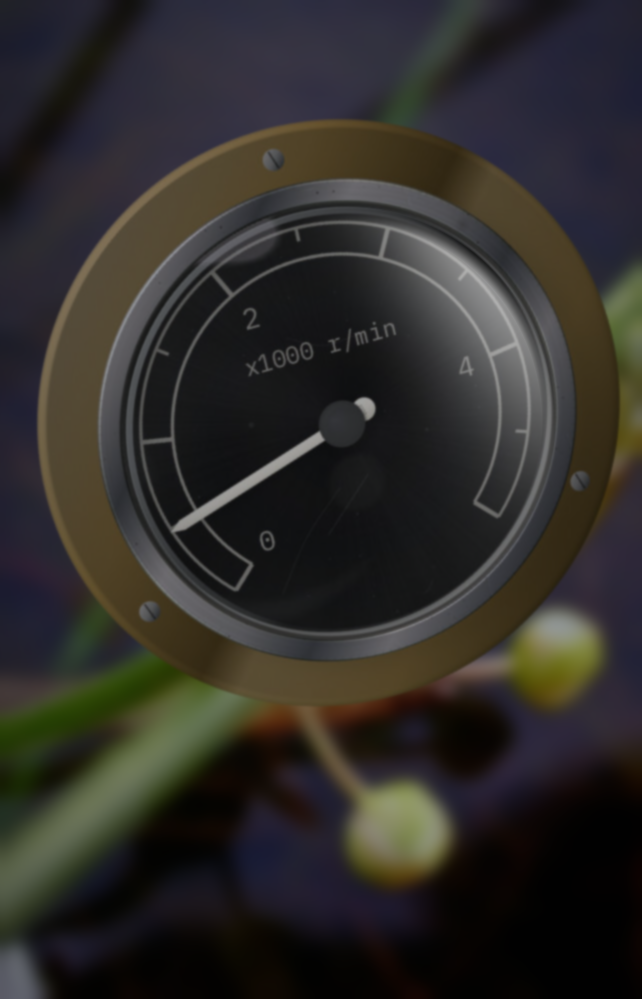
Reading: 500,rpm
